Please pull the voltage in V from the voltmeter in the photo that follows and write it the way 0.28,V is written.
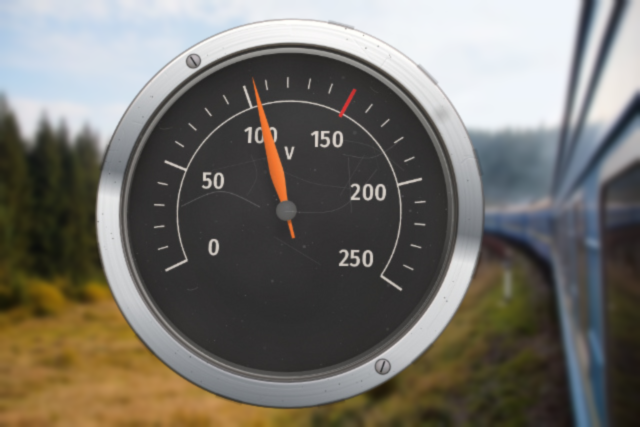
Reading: 105,V
